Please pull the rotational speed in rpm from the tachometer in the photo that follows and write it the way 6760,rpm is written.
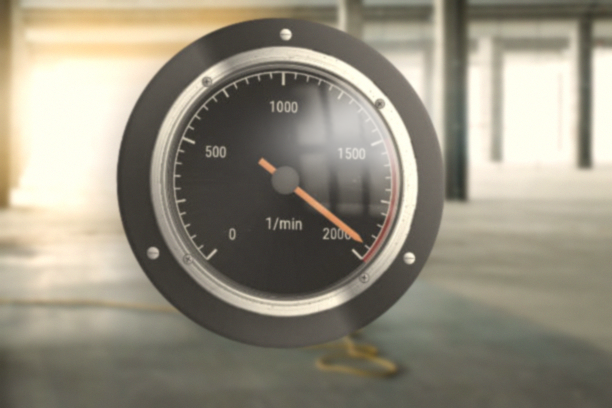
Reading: 1950,rpm
